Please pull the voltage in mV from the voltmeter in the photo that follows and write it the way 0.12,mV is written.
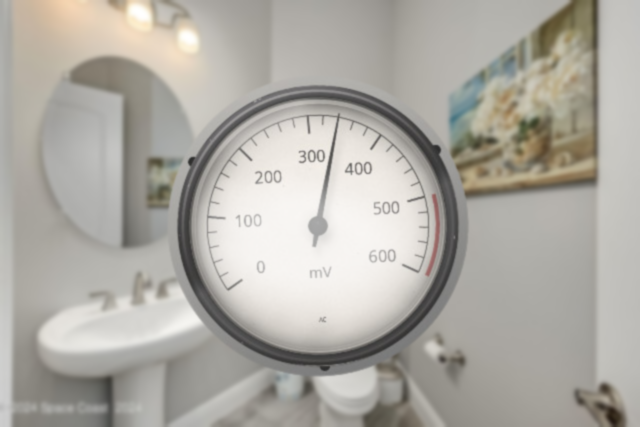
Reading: 340,mV
